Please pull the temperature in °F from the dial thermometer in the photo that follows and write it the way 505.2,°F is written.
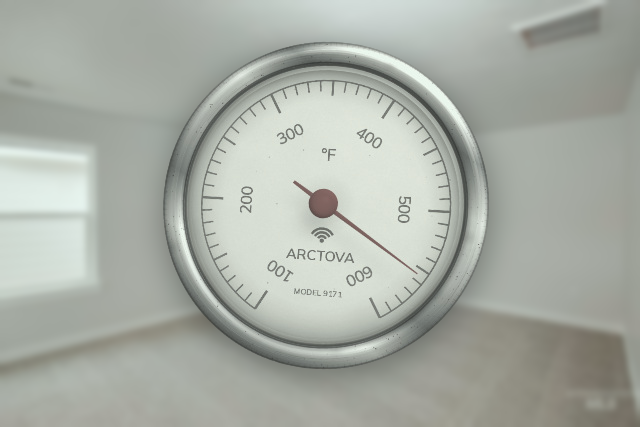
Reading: 555,°F
